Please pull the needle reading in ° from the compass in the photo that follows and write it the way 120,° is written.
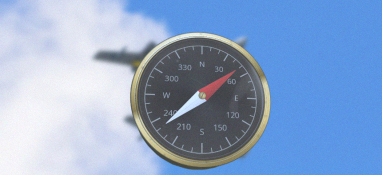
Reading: 50,°
